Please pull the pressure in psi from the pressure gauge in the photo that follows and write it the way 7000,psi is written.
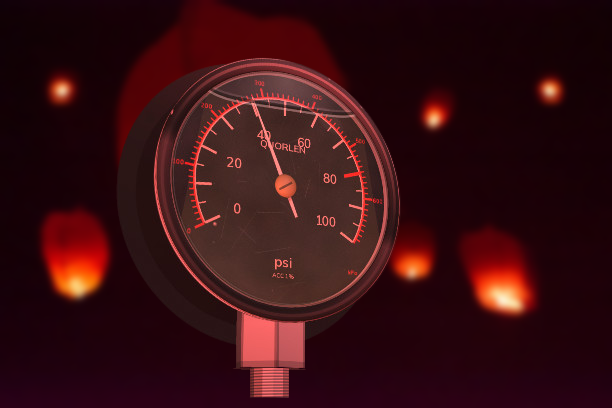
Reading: 40,psi
